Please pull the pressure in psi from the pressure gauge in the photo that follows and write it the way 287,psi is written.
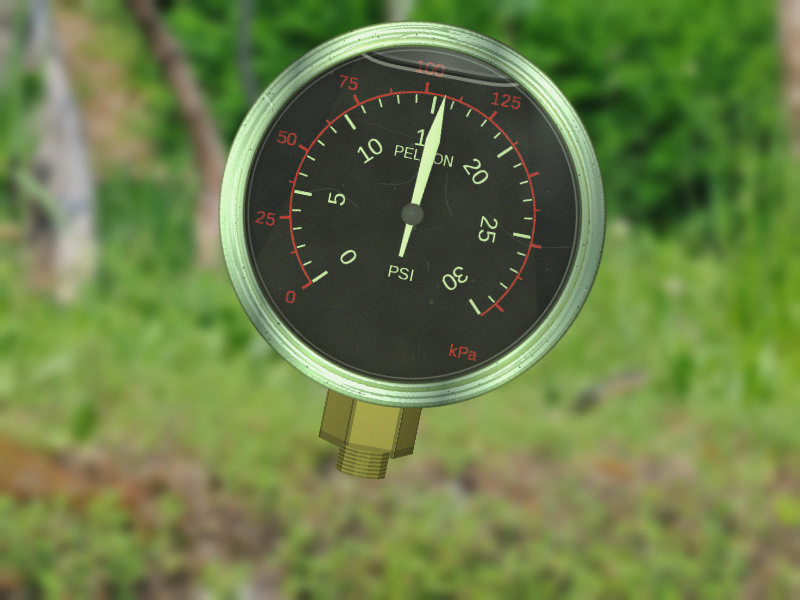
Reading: 15.5,psi
